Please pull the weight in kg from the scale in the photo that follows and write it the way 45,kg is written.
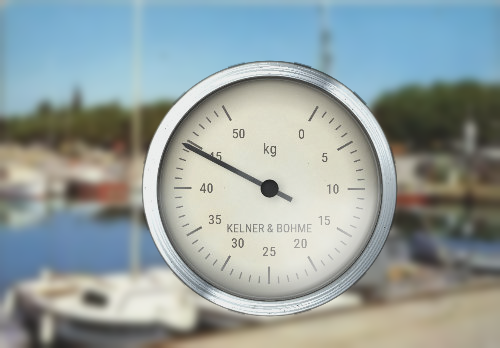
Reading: 44.5,kg
